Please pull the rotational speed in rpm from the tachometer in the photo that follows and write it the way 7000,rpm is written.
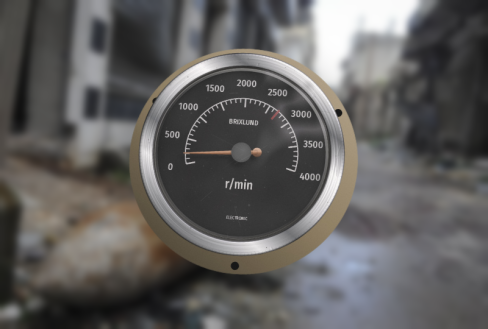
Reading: 200,rpm
